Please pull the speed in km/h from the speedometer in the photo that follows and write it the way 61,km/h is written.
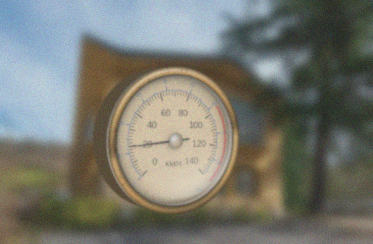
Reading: 20,km/h
